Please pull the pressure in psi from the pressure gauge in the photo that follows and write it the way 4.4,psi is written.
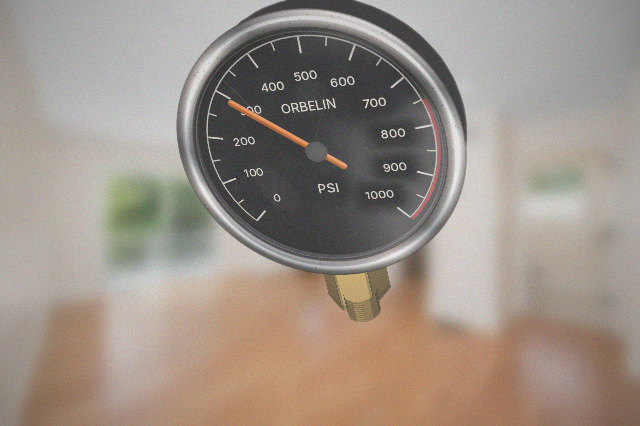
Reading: 300,psi
